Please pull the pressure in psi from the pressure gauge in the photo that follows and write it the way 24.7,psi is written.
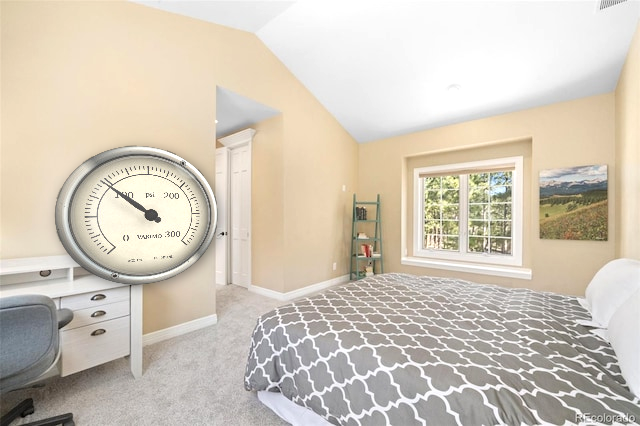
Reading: 95,psi
